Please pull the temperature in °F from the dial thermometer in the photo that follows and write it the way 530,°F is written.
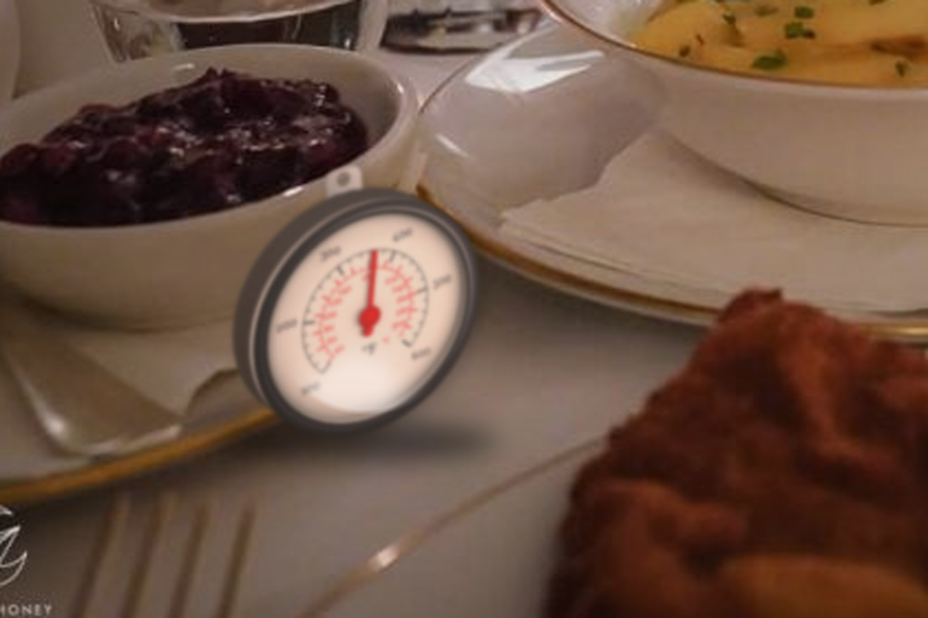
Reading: 360,°F
